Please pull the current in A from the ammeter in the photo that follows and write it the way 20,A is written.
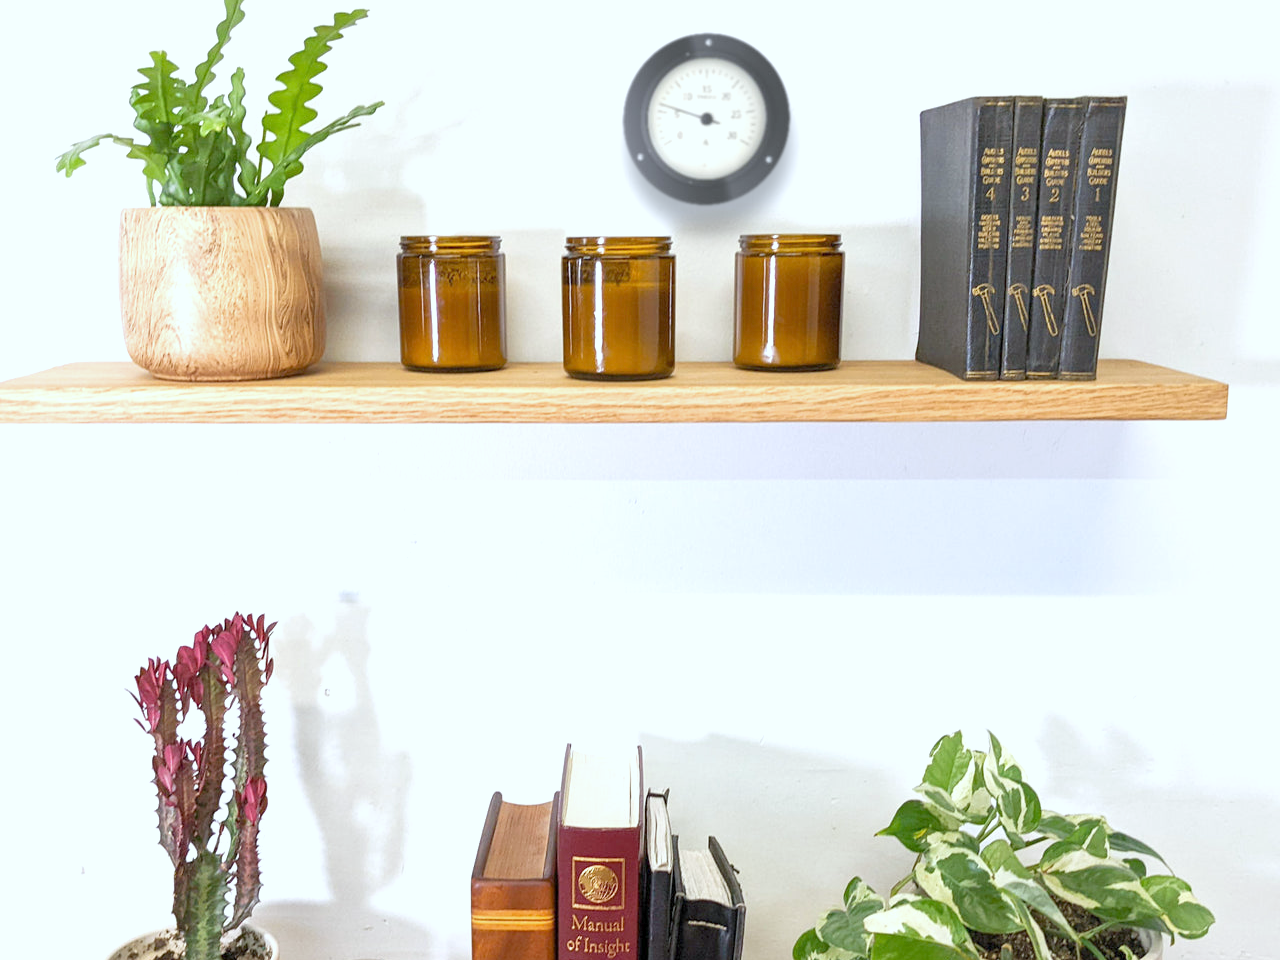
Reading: 6,A
